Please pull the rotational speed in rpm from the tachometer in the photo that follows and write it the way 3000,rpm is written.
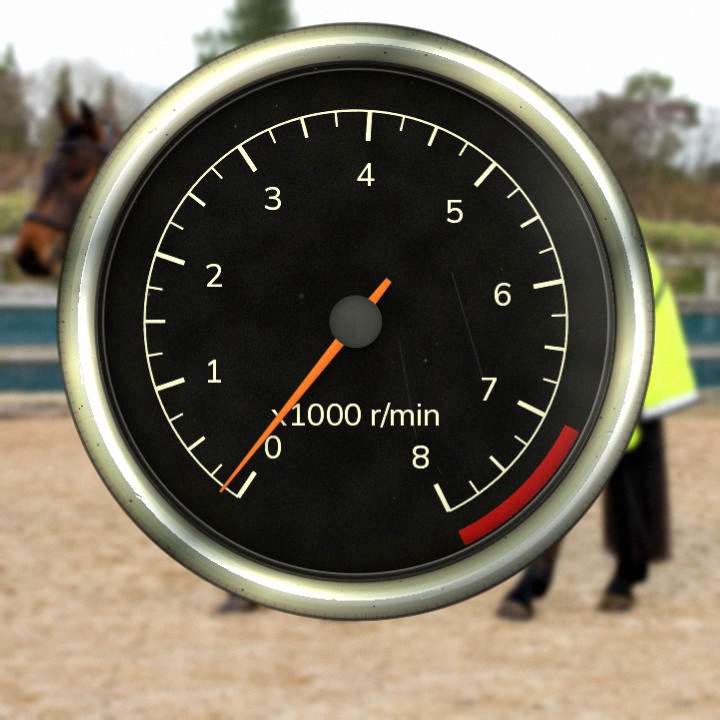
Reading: 125,rpm
